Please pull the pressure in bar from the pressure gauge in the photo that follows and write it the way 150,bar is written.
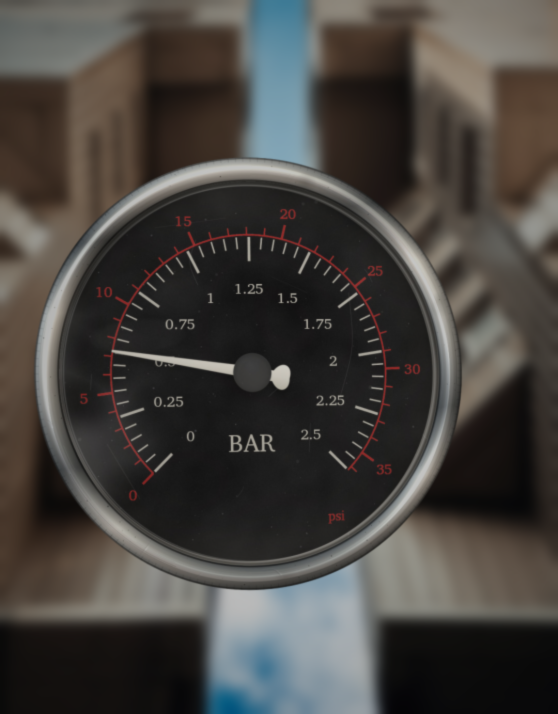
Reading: 0.5,bar
